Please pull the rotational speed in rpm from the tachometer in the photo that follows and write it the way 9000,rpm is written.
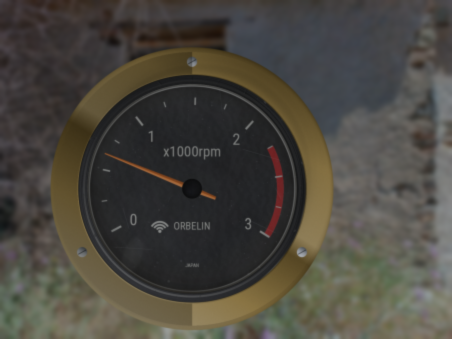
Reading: 625,rpm
